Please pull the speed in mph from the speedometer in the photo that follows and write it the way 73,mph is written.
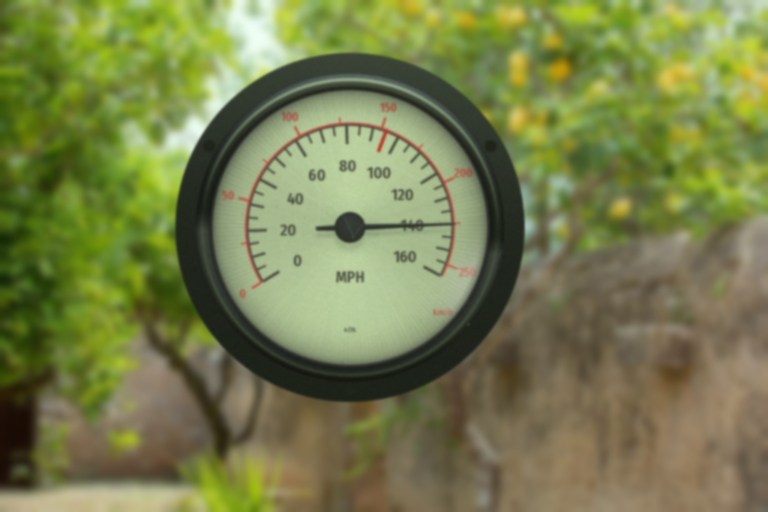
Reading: 140,mph
